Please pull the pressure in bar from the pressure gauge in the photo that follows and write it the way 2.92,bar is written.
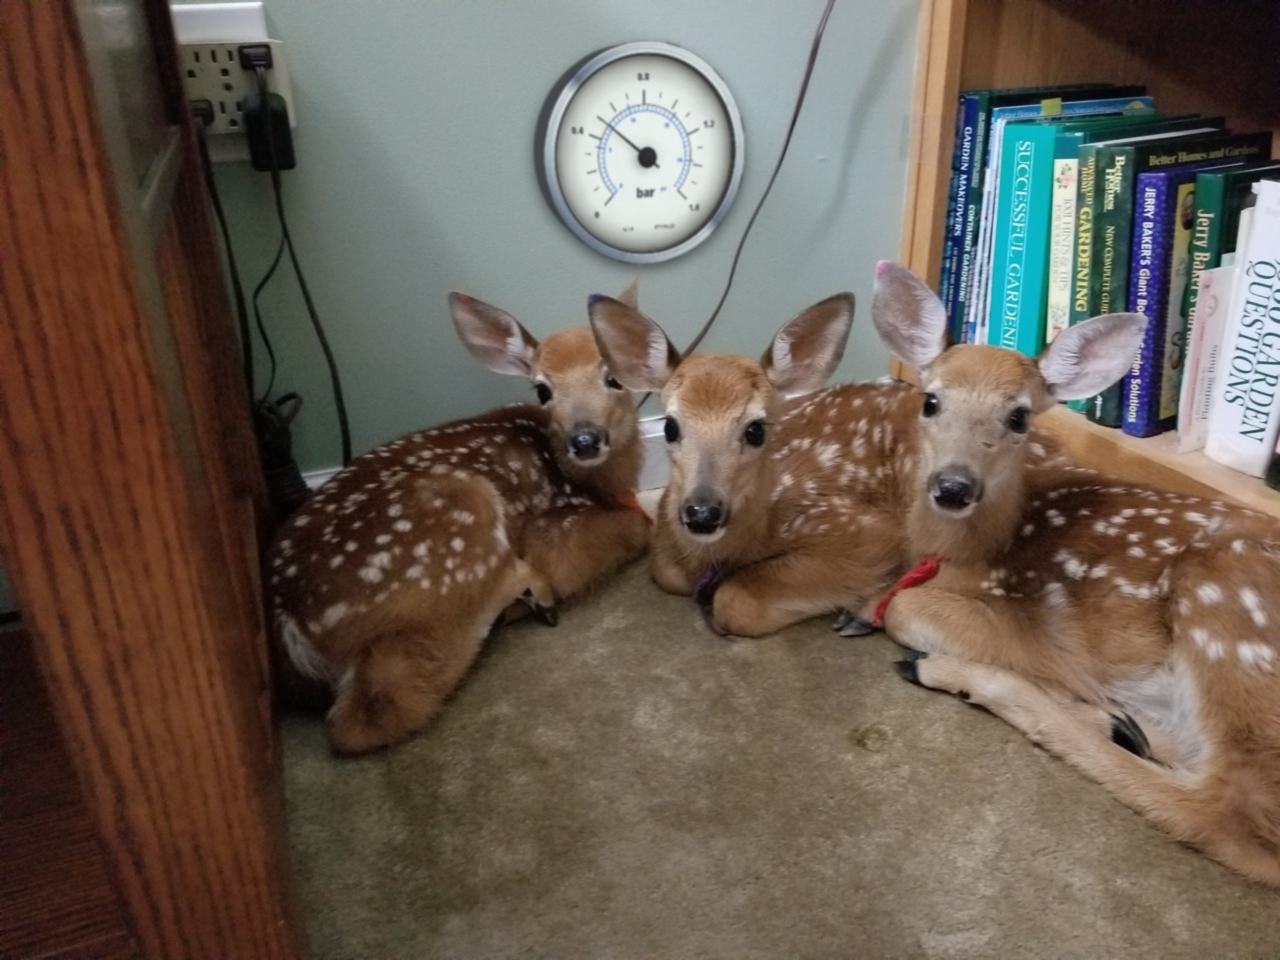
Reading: 0.5,bar
